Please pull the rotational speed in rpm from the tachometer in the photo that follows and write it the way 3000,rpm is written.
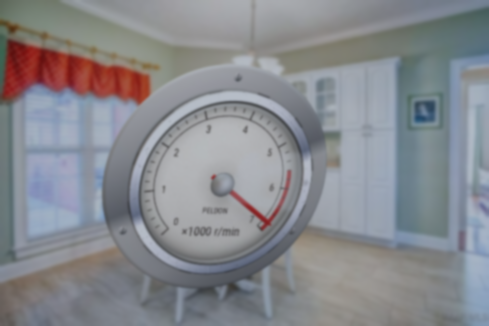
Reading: 6800,rpm
